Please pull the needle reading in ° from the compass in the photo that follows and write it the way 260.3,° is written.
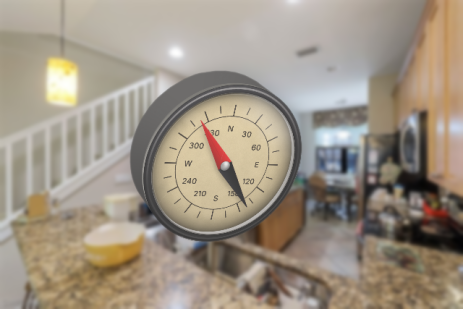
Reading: 322.5,°
